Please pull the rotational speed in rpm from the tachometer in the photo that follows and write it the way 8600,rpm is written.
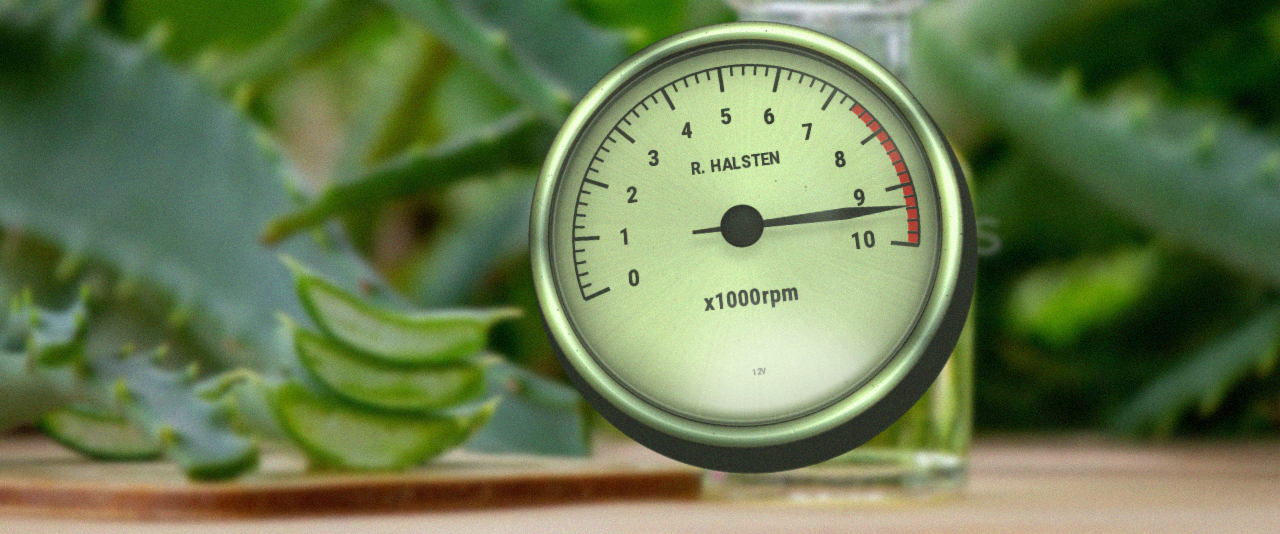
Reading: 9400,rpm
